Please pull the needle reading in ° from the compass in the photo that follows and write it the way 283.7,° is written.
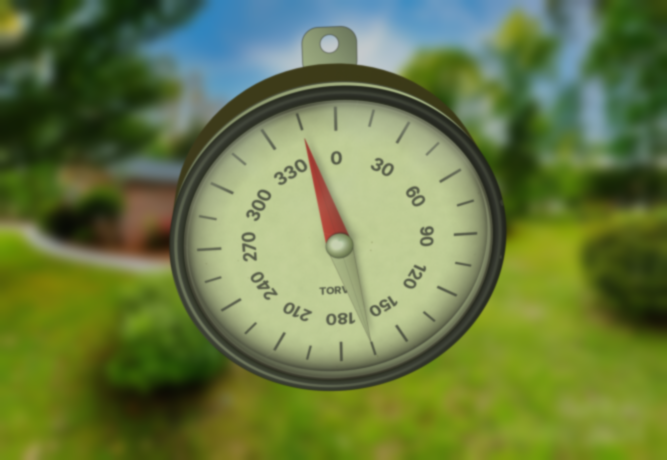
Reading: 345,°
